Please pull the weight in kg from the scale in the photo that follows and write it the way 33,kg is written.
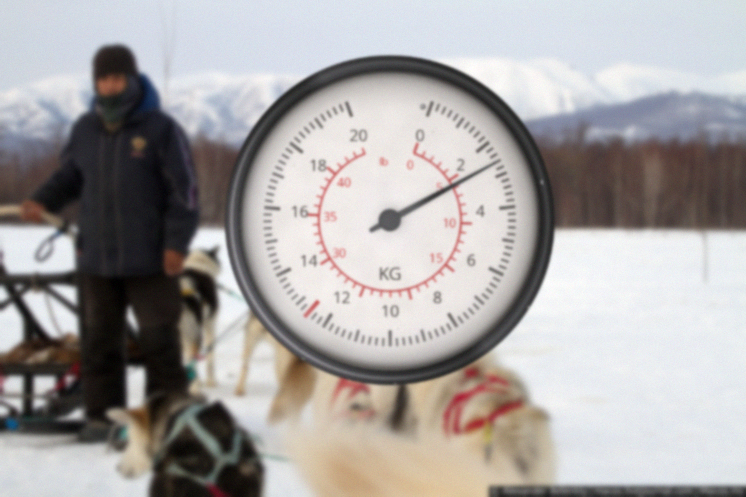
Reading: 2.6,kg
